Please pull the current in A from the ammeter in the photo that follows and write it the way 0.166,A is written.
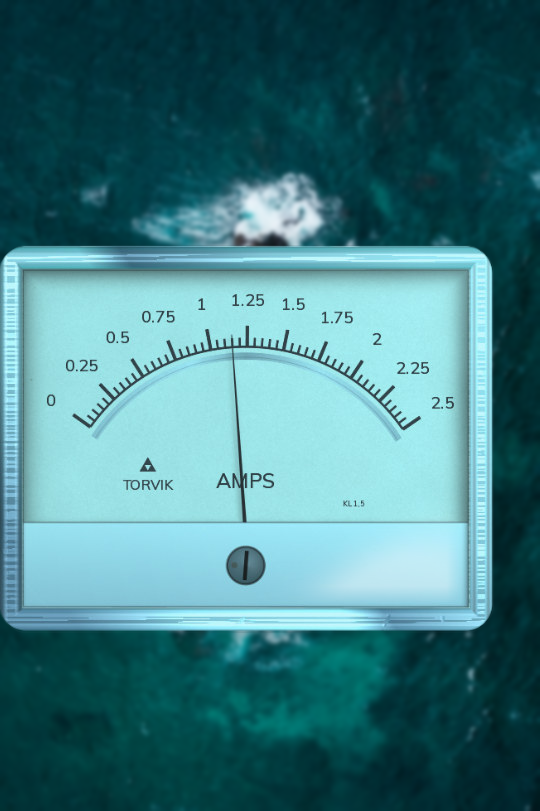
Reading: 1.15,A
